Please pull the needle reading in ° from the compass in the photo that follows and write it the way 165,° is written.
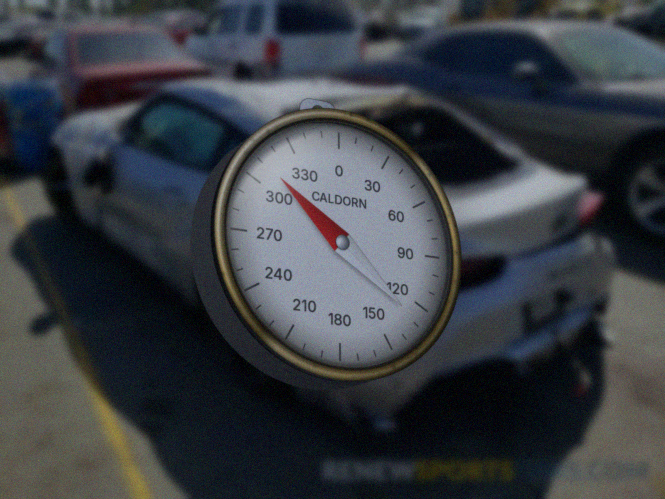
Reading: 310,°
